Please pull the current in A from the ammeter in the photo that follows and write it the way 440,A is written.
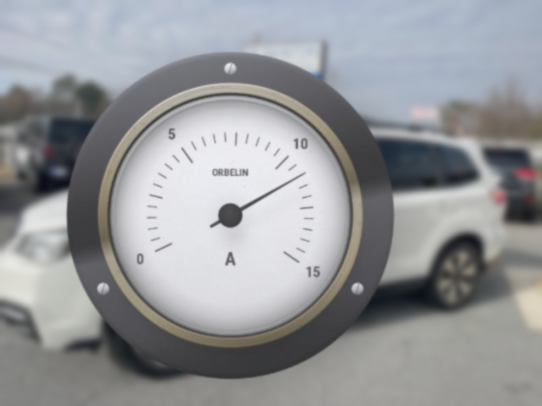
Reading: 11,A
